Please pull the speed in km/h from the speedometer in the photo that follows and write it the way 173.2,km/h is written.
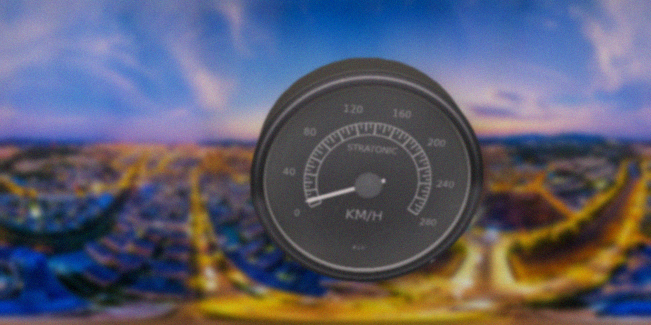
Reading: 10,km/h
